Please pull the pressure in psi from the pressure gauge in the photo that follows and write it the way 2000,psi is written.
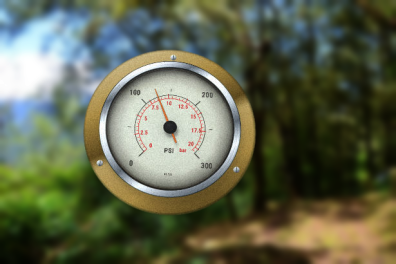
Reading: 125,psi
